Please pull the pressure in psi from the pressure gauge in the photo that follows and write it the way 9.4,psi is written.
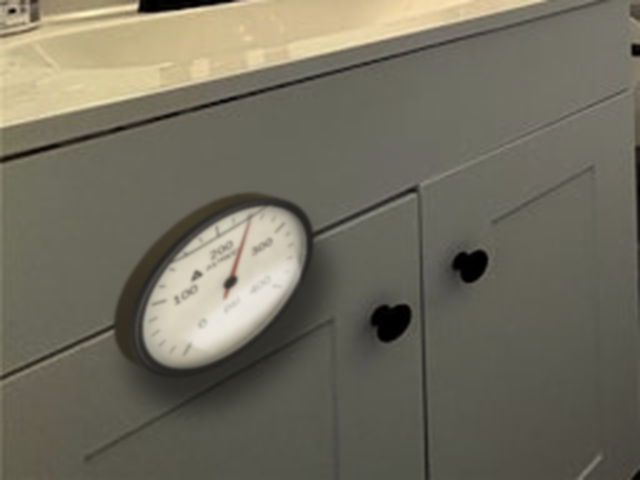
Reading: 240,psi
